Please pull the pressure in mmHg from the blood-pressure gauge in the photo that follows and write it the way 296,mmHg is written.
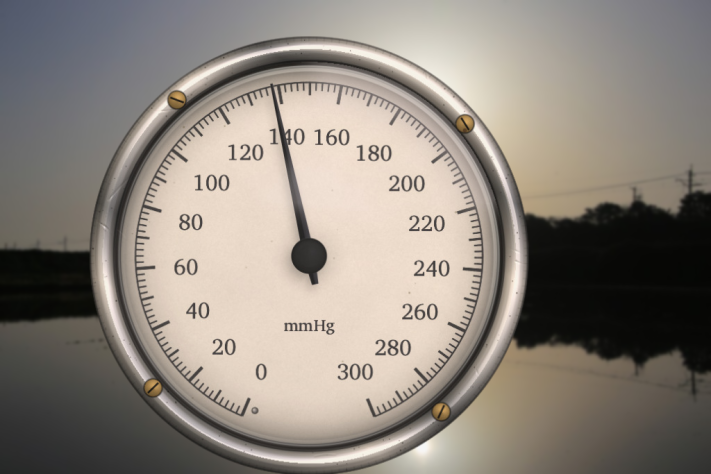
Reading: 138,mmHg
